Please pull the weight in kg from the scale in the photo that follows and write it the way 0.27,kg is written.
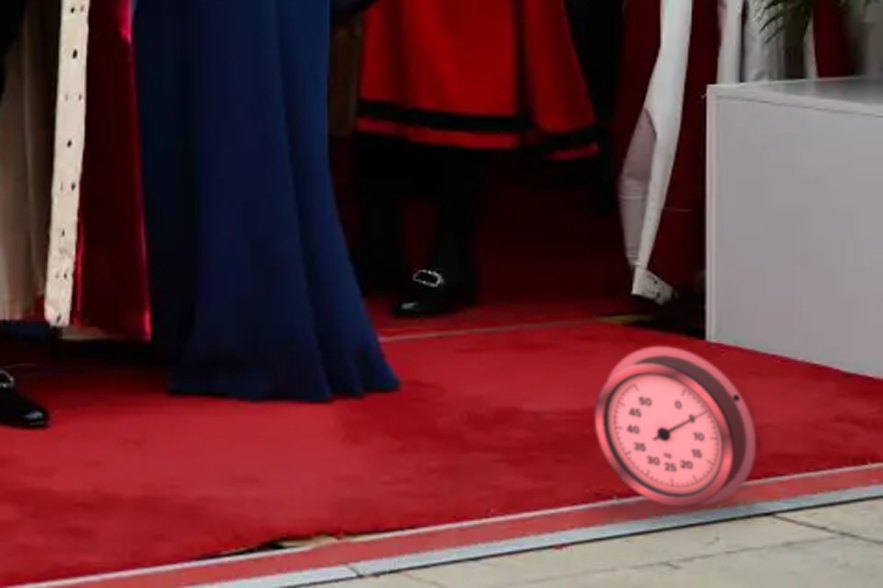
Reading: 5,kg
